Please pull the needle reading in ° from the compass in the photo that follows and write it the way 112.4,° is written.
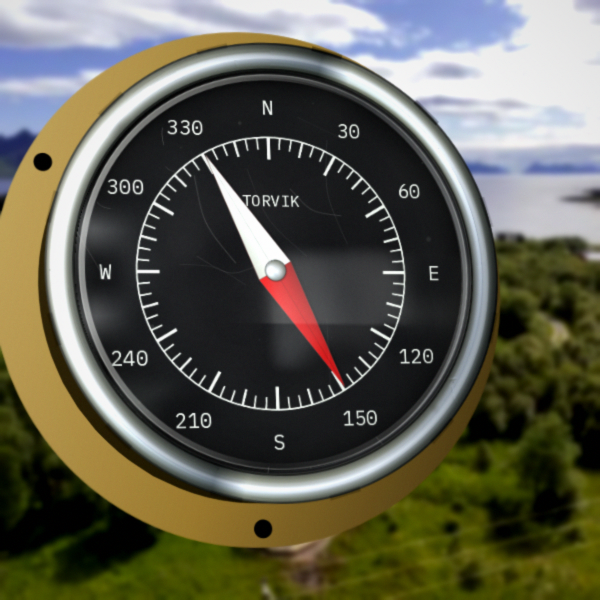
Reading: 150,°
